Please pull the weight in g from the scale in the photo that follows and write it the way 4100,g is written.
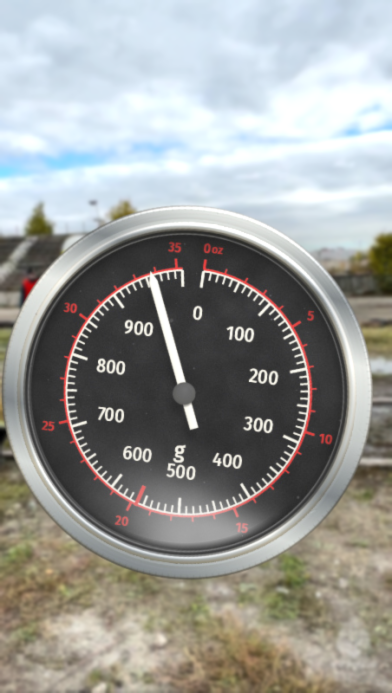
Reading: 960,g
